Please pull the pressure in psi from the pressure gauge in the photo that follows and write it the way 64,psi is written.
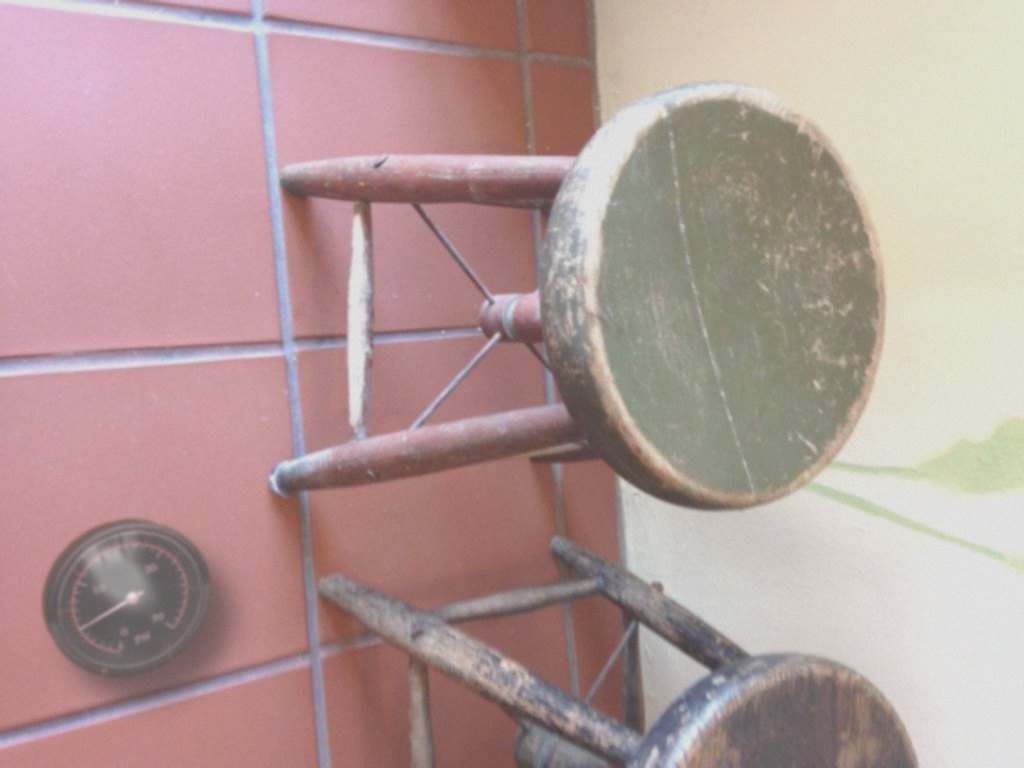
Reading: 5,psi
